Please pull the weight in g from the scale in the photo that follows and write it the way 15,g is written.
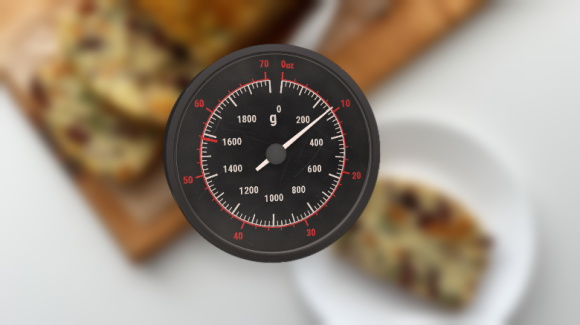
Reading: 260,g
